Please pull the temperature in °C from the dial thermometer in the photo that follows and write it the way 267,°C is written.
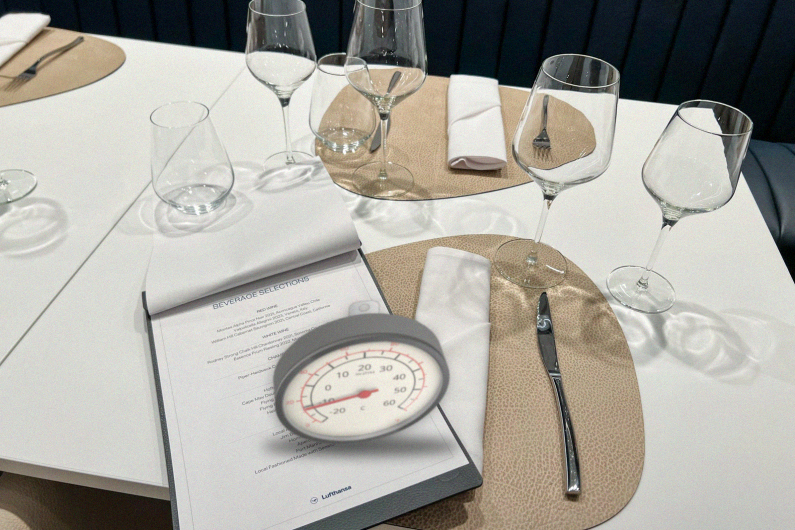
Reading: -10,°C
